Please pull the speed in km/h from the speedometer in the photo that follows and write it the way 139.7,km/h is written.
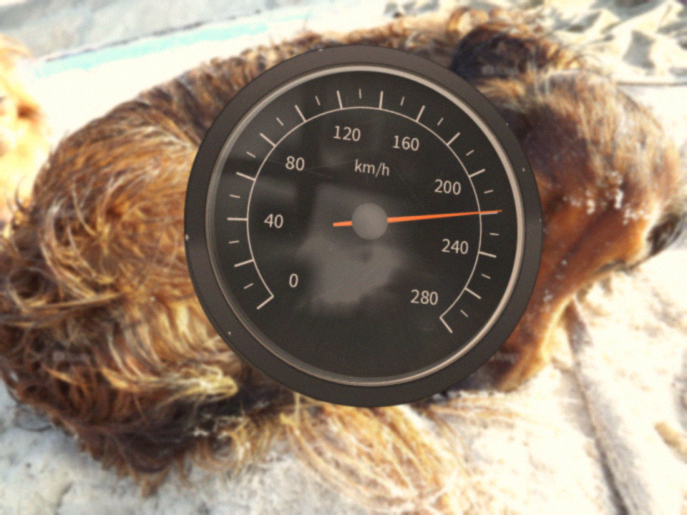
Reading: 220,km/h
